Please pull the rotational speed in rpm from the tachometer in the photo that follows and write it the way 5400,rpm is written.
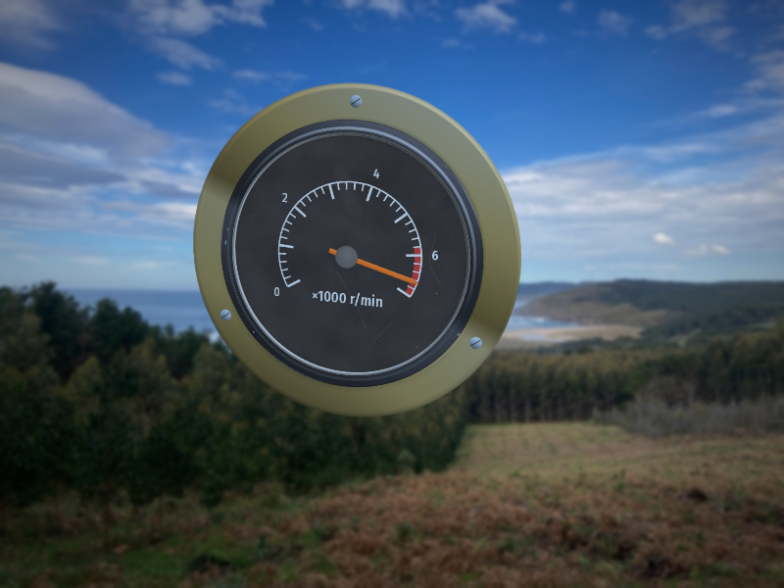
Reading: 6600,rpm
